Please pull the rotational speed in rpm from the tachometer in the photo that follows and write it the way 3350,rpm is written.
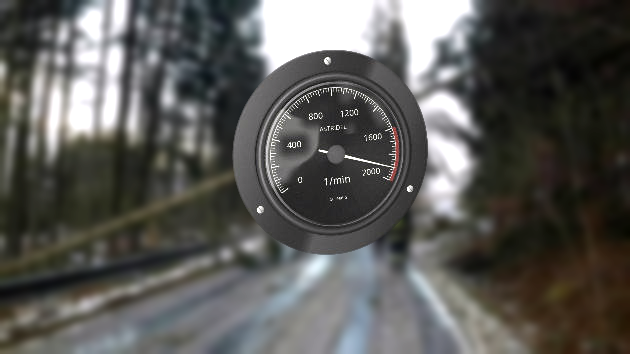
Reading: 1900,rpm
